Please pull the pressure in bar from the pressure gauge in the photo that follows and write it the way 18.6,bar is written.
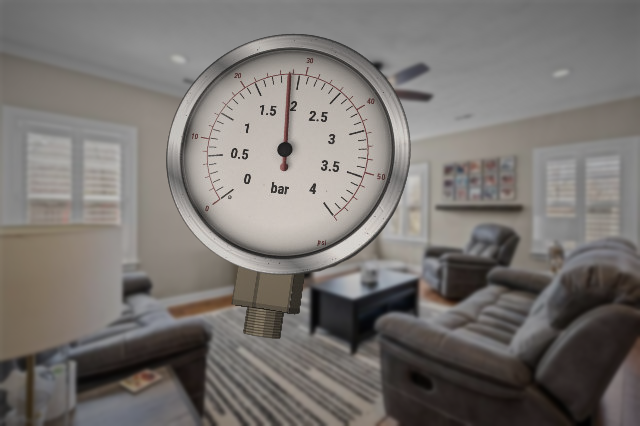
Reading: 1.9,bar
